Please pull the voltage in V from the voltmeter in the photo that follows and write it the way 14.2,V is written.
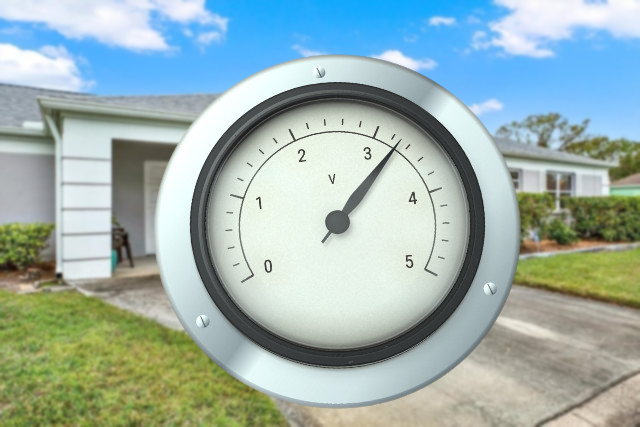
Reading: 3.3,V
